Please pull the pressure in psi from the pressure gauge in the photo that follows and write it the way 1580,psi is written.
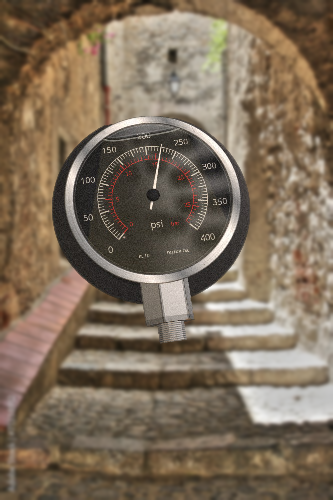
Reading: 225,psi
